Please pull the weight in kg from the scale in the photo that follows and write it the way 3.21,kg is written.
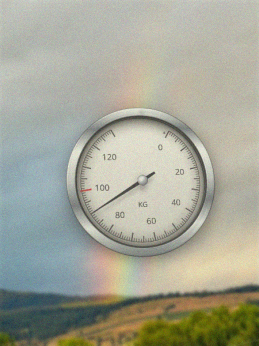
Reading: 90,kg
